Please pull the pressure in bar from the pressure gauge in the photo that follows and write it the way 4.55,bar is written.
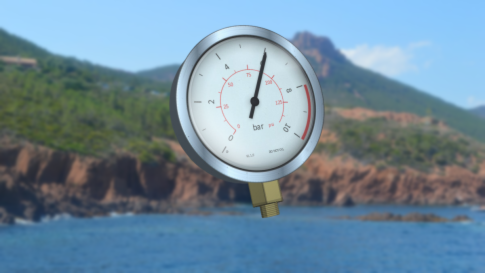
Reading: 6,bar
